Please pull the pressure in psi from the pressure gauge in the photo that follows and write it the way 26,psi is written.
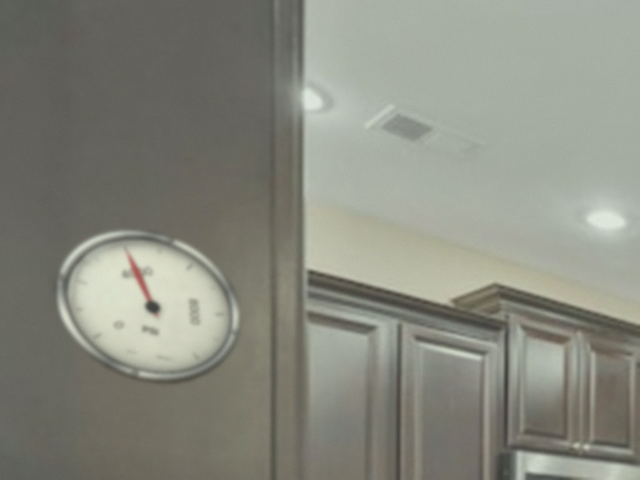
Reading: 4000,psi
